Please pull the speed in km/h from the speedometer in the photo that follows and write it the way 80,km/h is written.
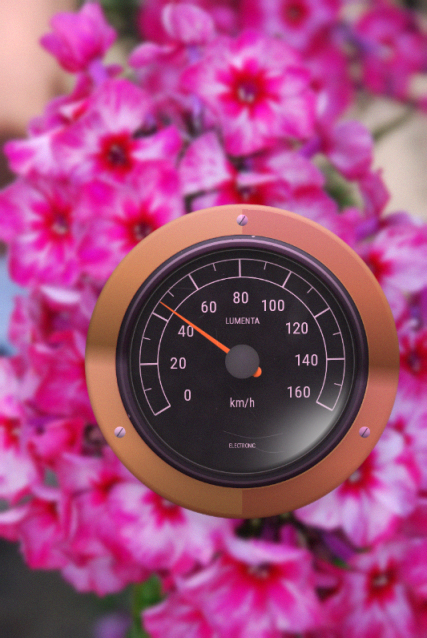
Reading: 45,km/h
